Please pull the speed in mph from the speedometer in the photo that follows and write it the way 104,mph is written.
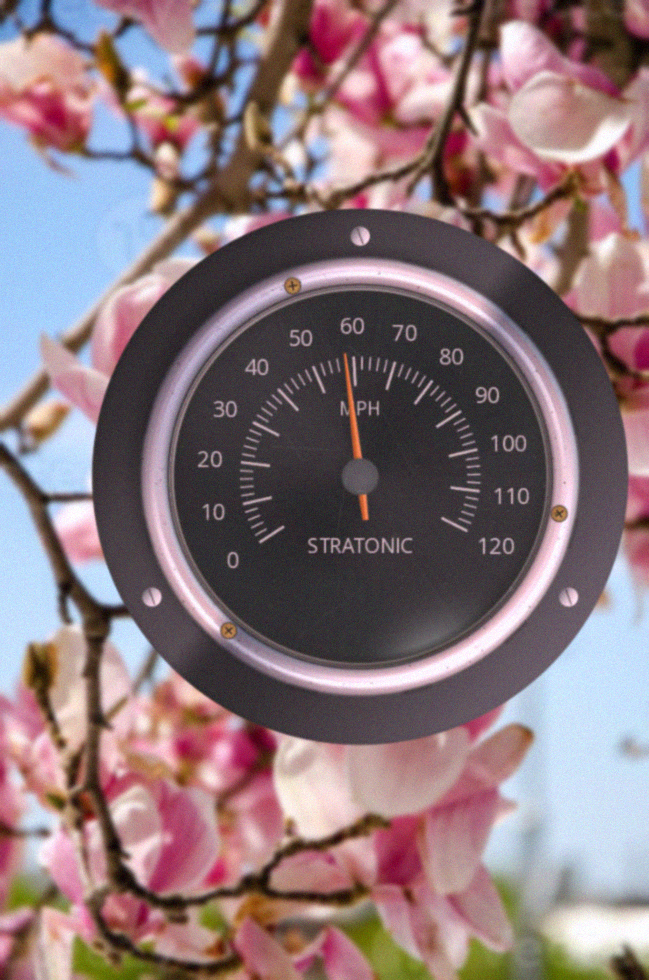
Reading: 58,mph
